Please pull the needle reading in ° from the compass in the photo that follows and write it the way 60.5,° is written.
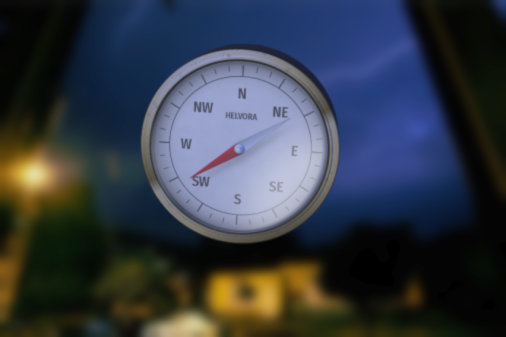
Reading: 235,°
